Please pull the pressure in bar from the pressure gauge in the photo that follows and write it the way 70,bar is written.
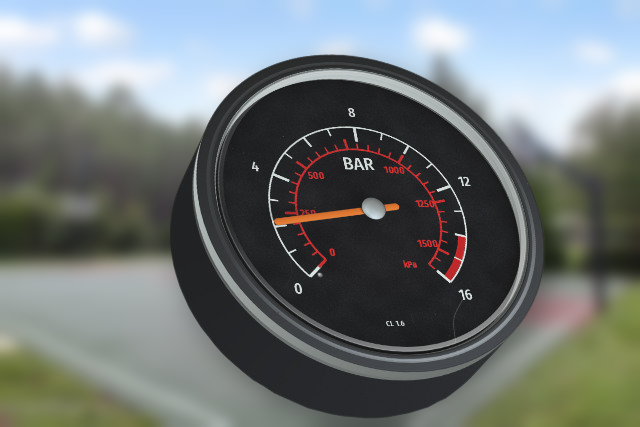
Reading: 2,bar
